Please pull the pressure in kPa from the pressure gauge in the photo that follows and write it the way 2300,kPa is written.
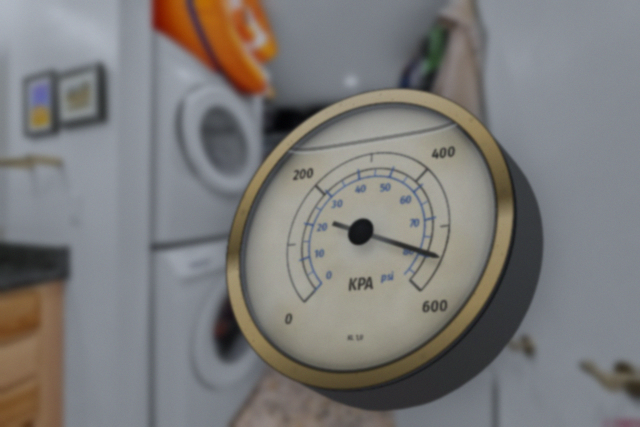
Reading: 550,kPa
